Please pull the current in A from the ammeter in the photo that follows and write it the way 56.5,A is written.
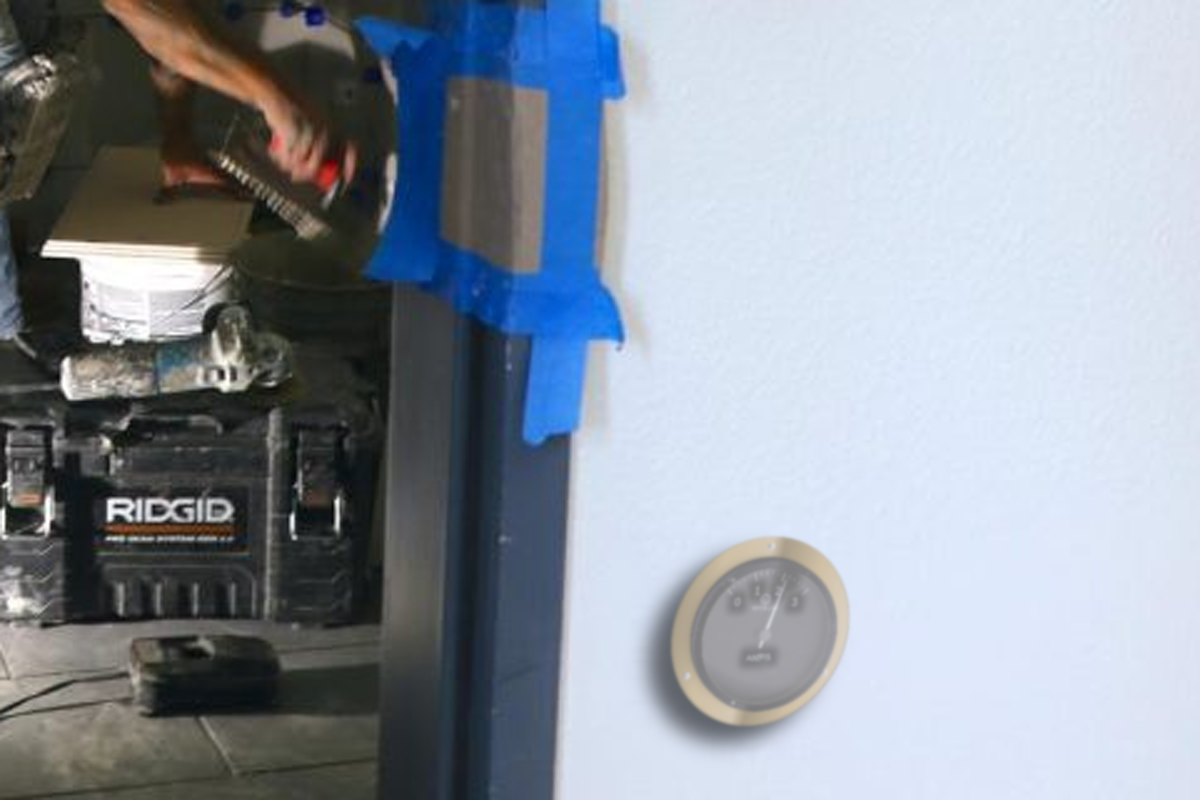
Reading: 2,A
